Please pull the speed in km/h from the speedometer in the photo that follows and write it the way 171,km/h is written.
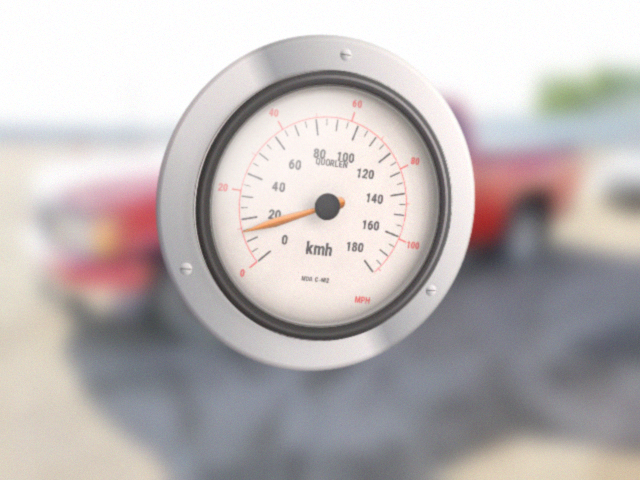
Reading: 15,km/h
